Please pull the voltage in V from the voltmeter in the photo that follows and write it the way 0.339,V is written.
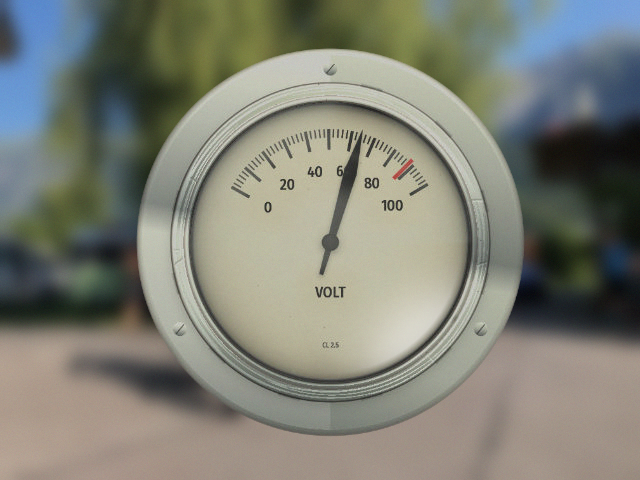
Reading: 64,V
